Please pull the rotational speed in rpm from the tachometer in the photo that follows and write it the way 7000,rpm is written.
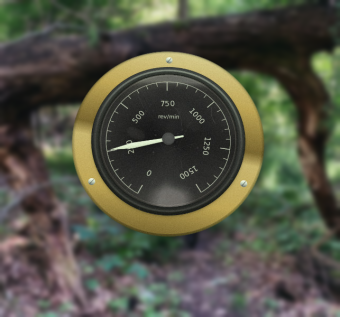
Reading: 250,rpm
